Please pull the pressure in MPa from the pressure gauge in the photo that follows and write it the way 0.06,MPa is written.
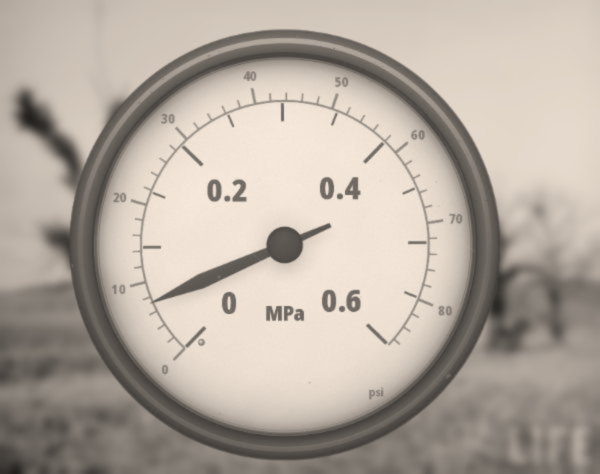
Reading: 0.05,MPa
